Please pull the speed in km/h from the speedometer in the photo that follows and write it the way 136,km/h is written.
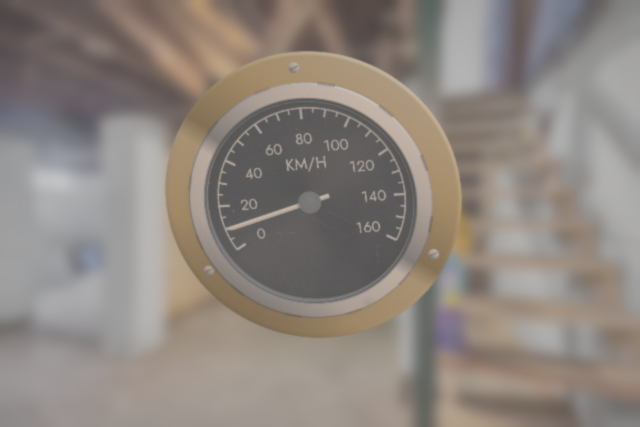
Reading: 10,km/h
